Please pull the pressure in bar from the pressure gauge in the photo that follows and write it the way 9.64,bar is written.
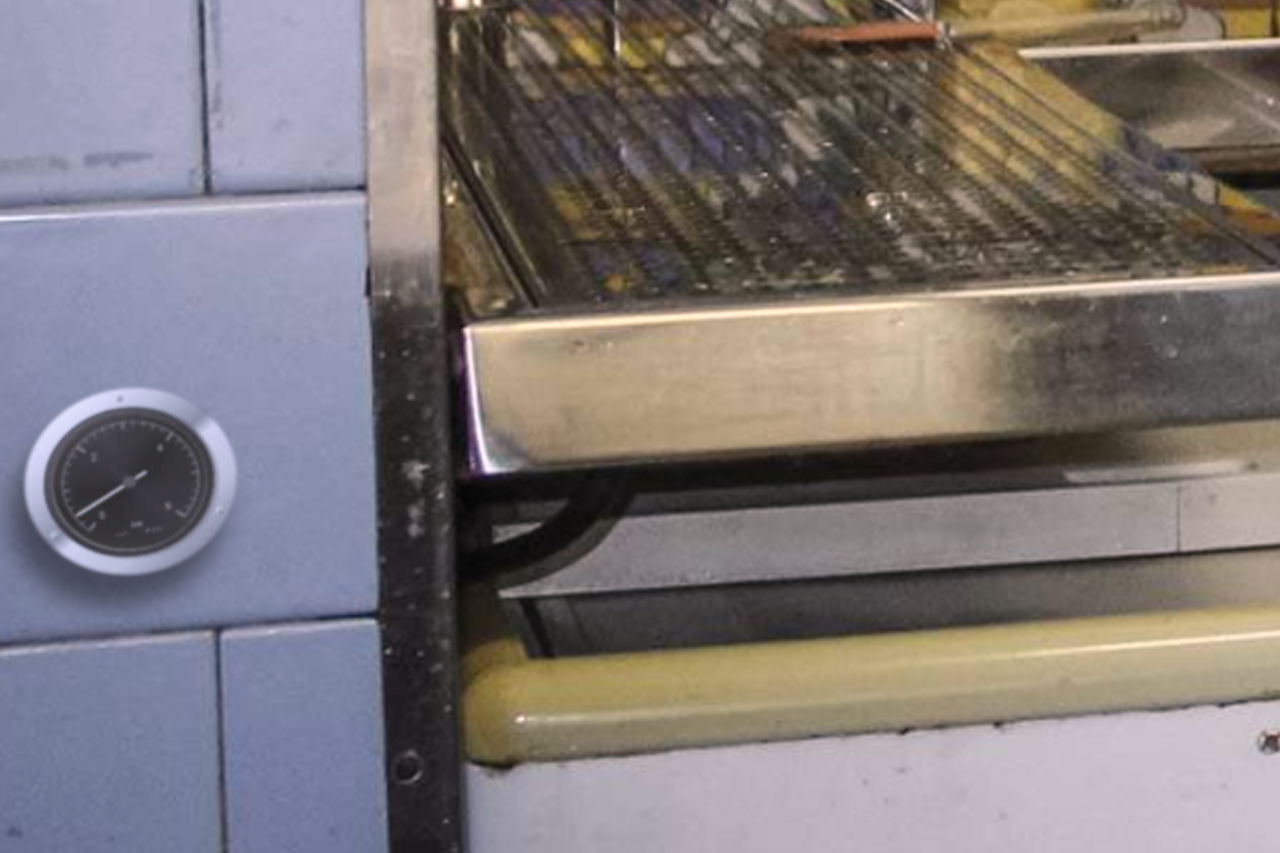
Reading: 0.4,bar
